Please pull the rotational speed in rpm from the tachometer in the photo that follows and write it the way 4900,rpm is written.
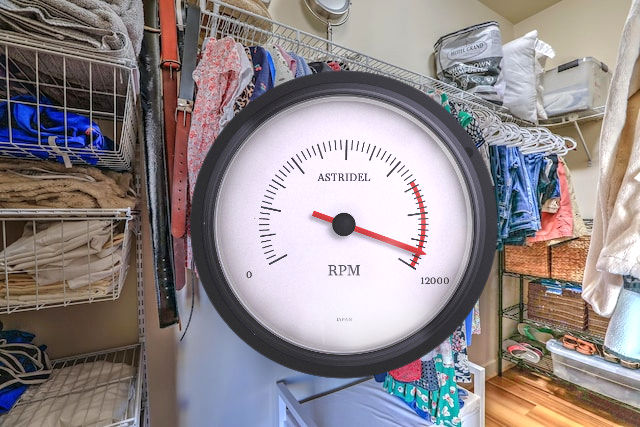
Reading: 11400,rpm
